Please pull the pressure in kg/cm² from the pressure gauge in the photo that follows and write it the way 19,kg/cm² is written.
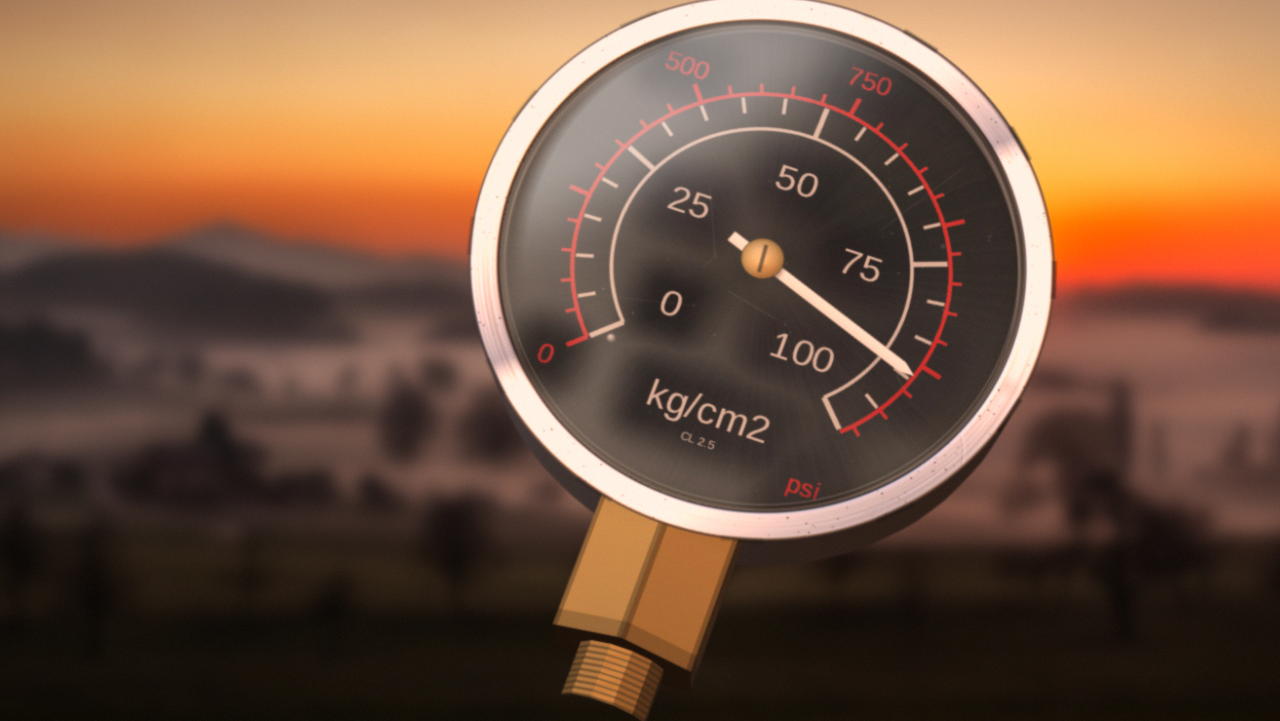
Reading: 90,kg/cm²
